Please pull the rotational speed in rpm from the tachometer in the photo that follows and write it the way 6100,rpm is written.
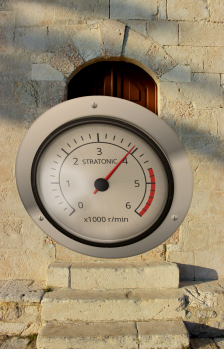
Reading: 3900,rpm
